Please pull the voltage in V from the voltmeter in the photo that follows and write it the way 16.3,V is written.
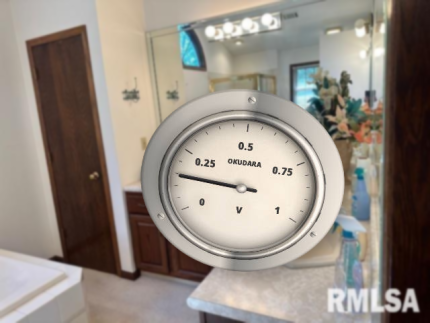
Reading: 0.15,V
